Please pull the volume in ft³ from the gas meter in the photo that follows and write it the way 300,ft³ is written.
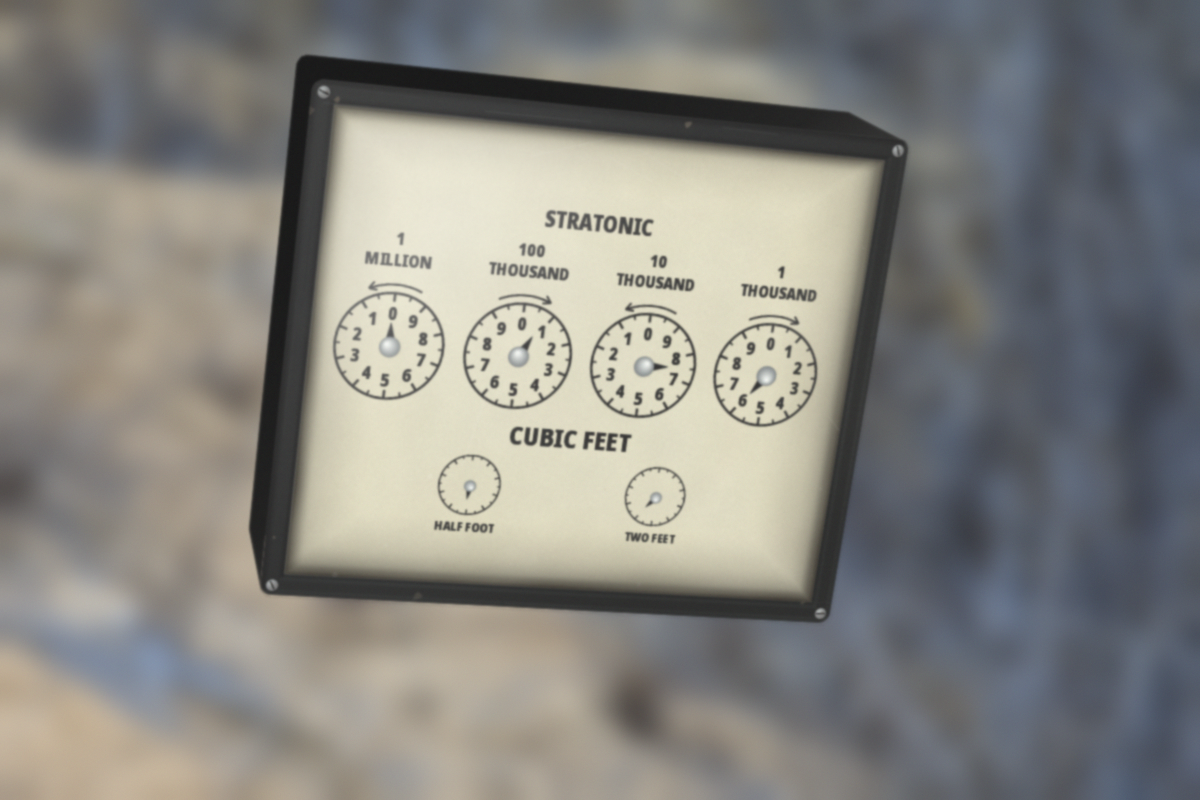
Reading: 7600,ft³
